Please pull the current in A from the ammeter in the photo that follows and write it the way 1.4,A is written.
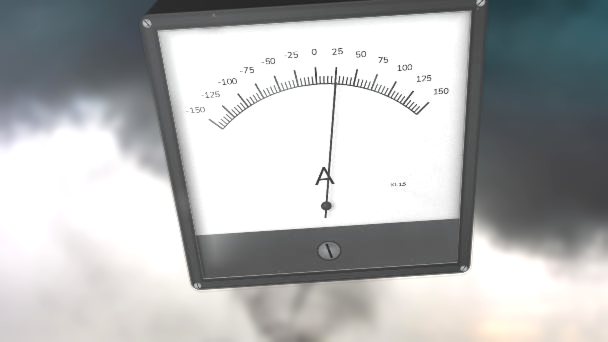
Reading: 25,A
